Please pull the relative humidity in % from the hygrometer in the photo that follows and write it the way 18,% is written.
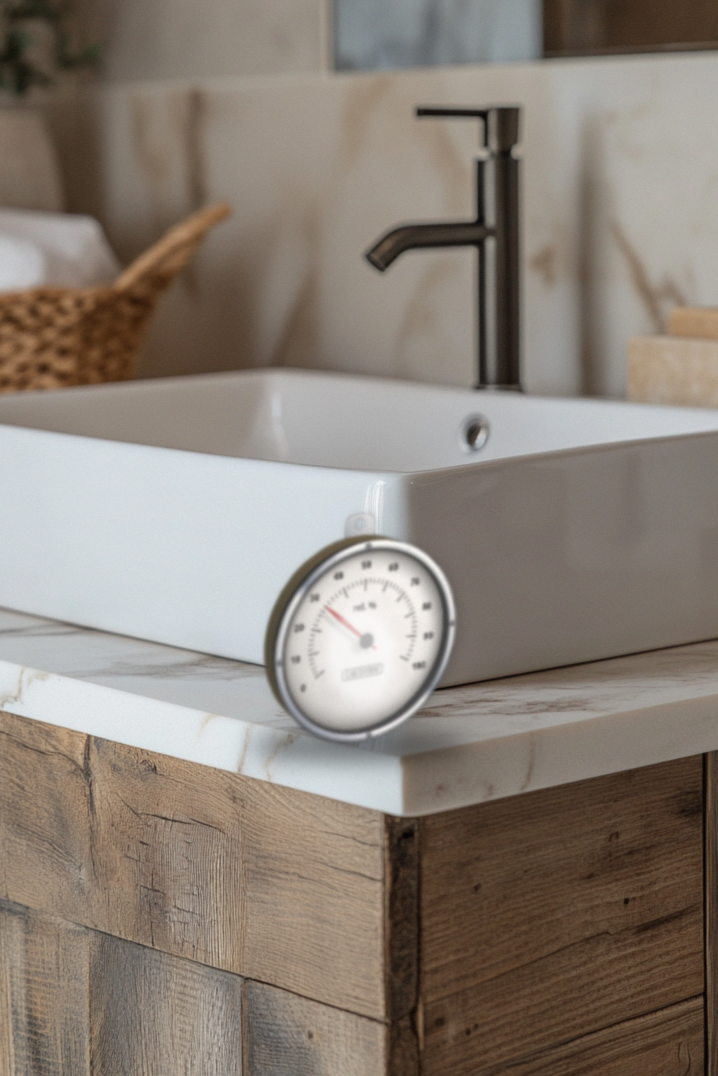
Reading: 30,%
